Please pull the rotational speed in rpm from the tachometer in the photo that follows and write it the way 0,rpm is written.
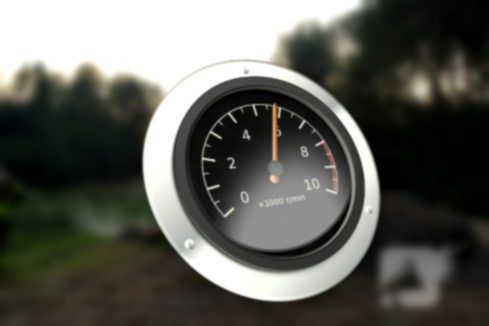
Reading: 5750,rpm
